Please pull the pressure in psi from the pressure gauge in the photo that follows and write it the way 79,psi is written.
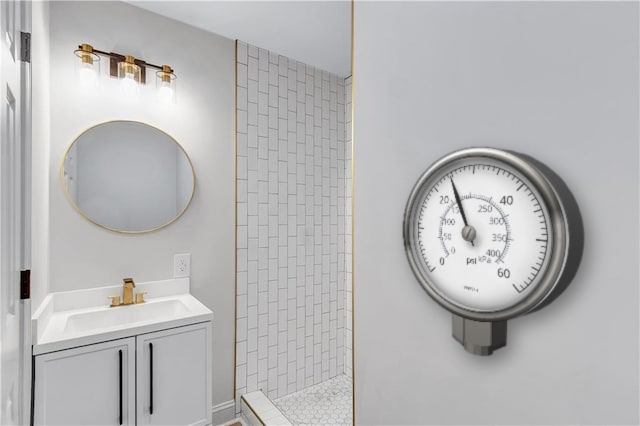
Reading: 25,psi
